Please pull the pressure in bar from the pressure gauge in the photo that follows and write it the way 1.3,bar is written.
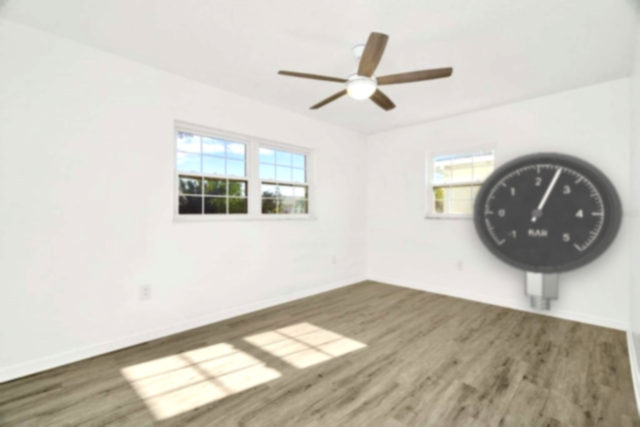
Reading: 2.5,bar
